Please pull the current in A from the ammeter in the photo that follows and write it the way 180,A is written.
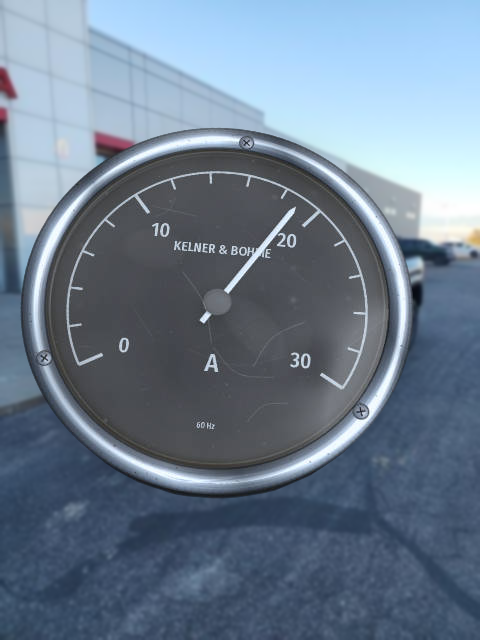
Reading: 19,A
